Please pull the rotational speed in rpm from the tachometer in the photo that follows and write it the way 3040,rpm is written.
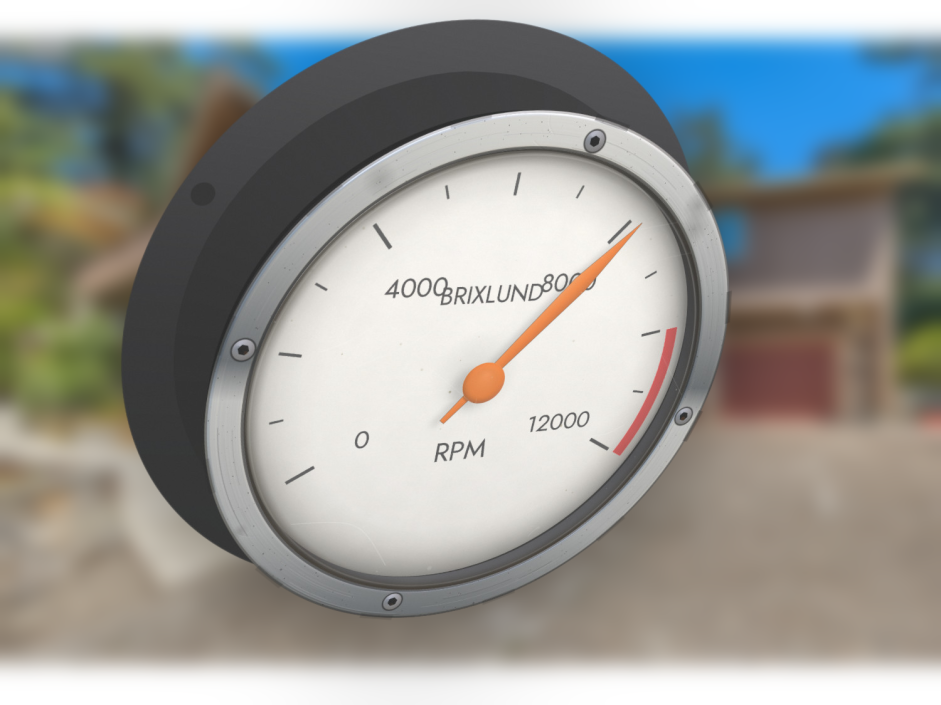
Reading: 8000,rpm
